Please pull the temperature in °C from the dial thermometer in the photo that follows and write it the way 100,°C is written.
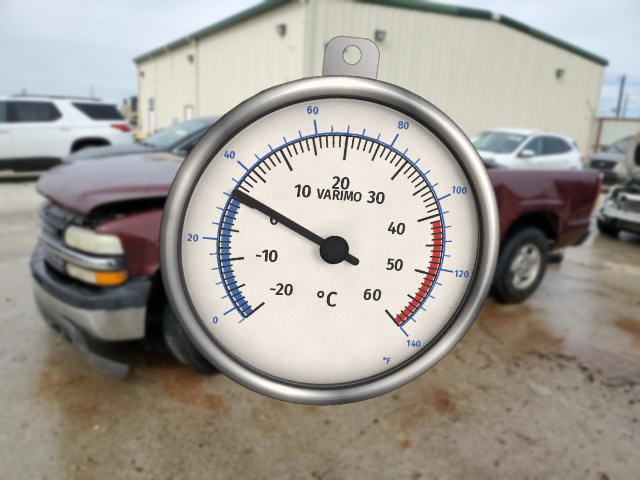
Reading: 1,°C
